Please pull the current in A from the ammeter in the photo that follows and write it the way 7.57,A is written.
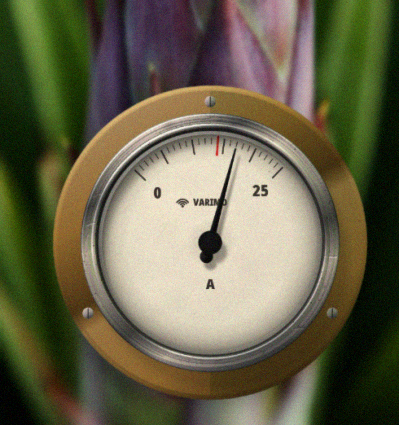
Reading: 17,A
